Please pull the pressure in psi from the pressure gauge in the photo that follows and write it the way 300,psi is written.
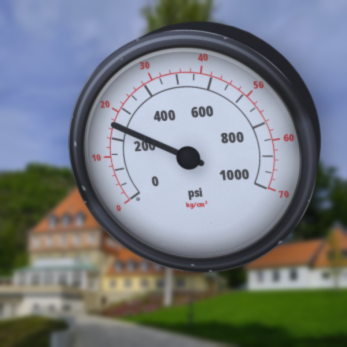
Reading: 250,psi
